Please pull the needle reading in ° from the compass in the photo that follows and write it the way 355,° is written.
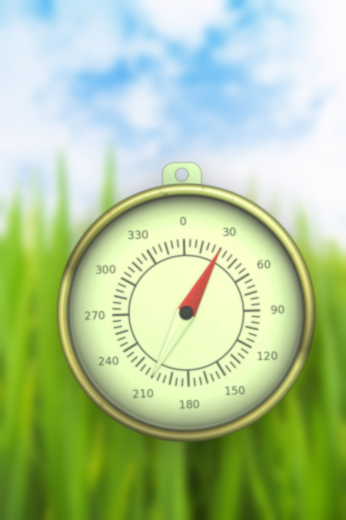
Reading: 30,°
